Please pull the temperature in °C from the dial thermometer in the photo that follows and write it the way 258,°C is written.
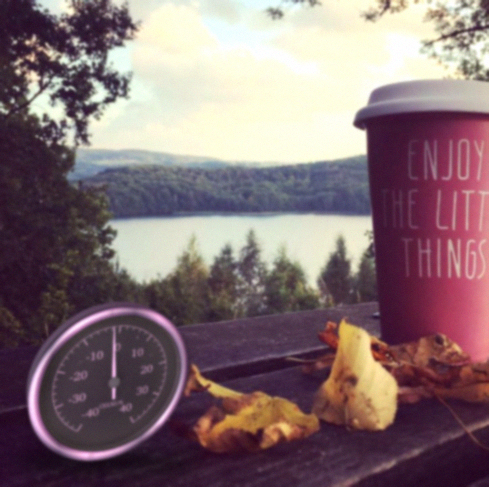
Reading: -2,°C
